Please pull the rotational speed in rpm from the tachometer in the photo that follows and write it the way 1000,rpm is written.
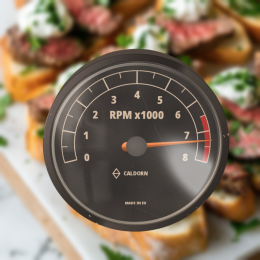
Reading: 7250,rpm
